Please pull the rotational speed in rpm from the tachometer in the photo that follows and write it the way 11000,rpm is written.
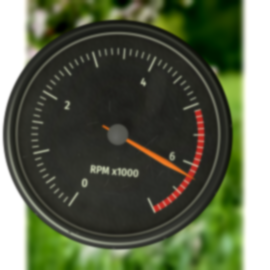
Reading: 6200,rpm
